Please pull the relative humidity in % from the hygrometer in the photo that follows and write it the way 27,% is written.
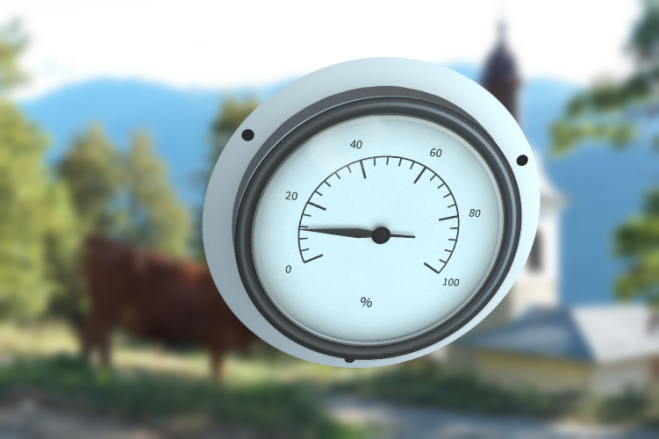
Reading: 12,%
